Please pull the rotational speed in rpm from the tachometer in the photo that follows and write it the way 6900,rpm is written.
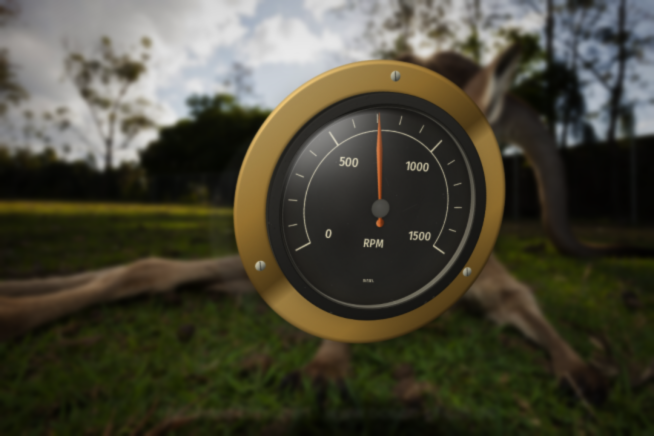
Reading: 700,rpm
